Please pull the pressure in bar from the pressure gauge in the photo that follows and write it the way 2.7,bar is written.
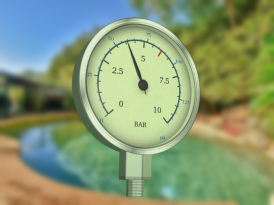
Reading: 4,bar
